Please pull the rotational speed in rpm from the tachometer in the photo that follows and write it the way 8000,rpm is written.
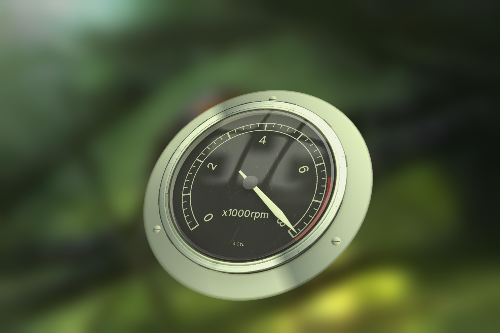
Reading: 7900,rpm
